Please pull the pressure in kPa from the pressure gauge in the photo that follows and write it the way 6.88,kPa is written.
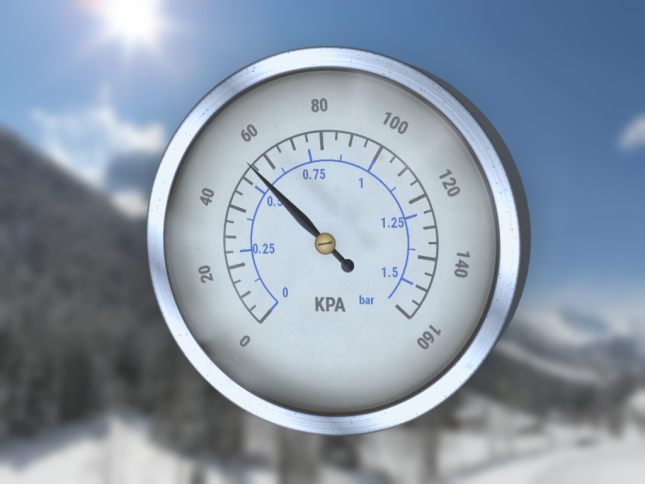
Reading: 55,kPa
